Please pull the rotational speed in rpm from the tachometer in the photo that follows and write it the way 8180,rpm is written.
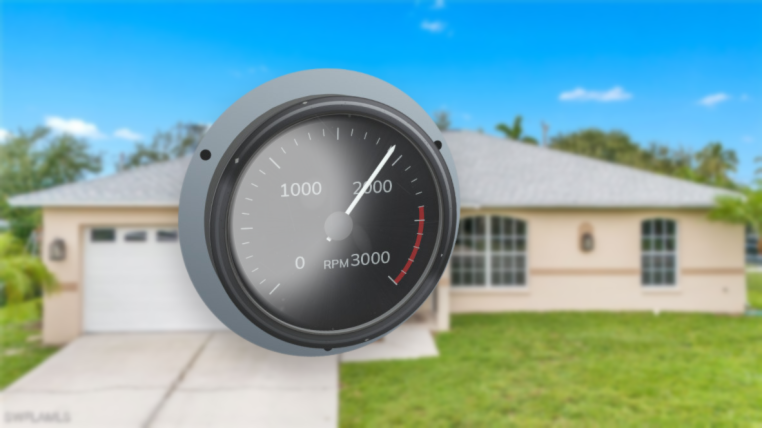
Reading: 1900,rpm
